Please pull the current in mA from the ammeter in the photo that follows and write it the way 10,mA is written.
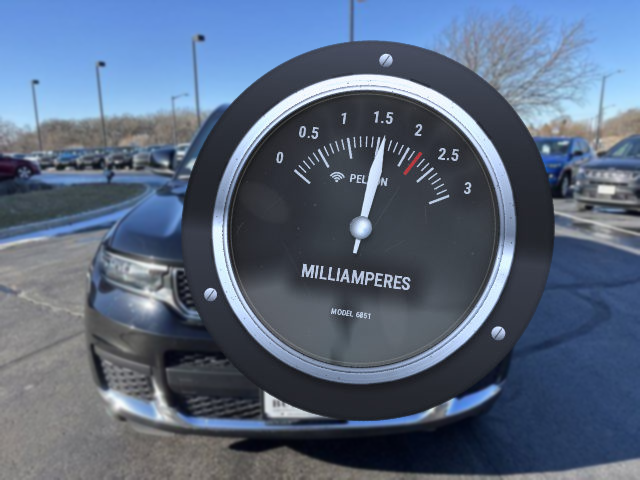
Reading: 1.6,mA
